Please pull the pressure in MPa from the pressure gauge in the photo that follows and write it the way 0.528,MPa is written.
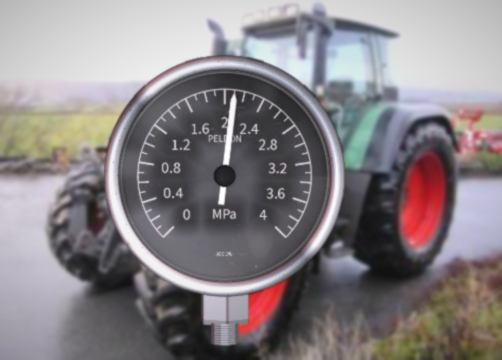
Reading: 2.1,MPa
